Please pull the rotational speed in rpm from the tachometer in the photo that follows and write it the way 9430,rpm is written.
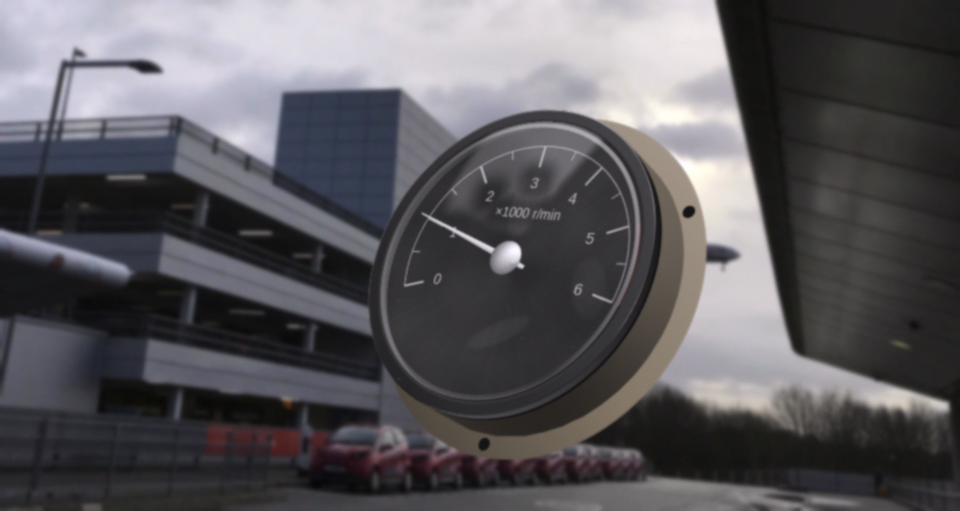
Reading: 1000,rpm
